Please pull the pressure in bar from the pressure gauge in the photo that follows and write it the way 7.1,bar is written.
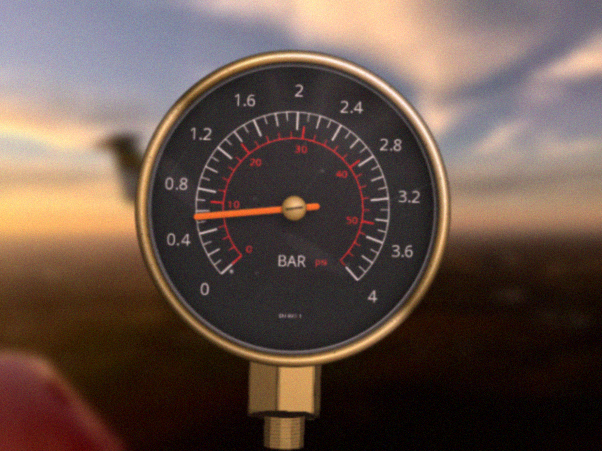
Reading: 0.55,bar
